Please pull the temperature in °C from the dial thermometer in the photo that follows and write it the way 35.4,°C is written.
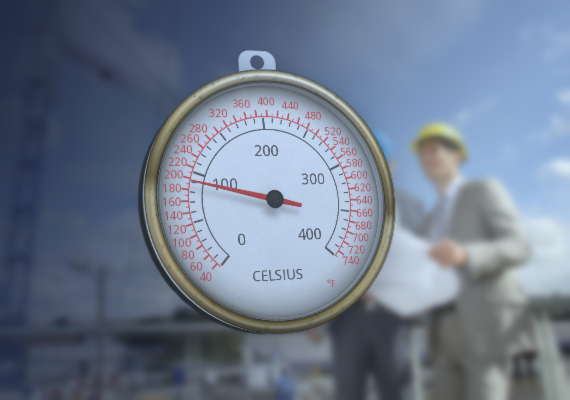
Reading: 90,°C
